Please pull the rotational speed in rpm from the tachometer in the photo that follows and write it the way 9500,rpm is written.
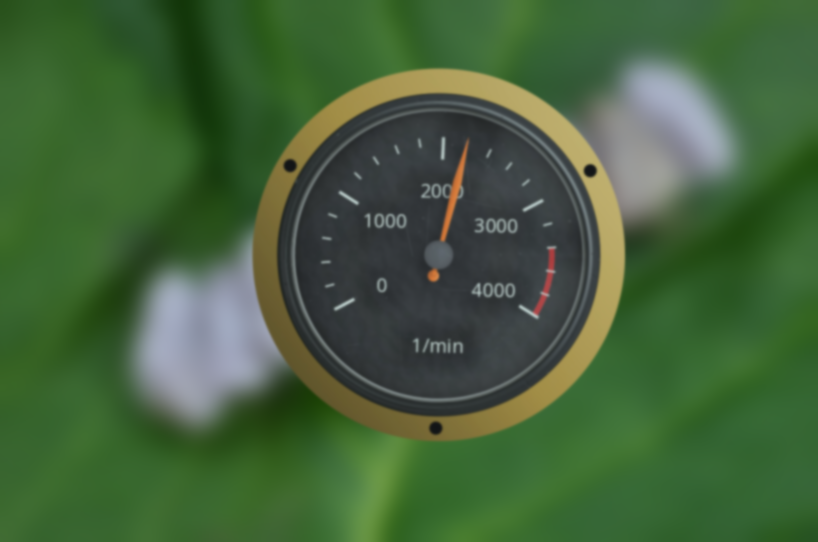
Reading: 2200,rpm
